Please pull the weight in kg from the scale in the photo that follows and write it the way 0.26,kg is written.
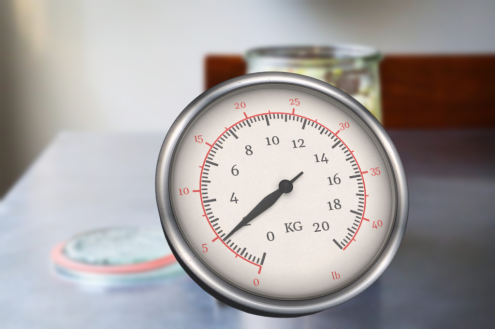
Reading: 2,kg
